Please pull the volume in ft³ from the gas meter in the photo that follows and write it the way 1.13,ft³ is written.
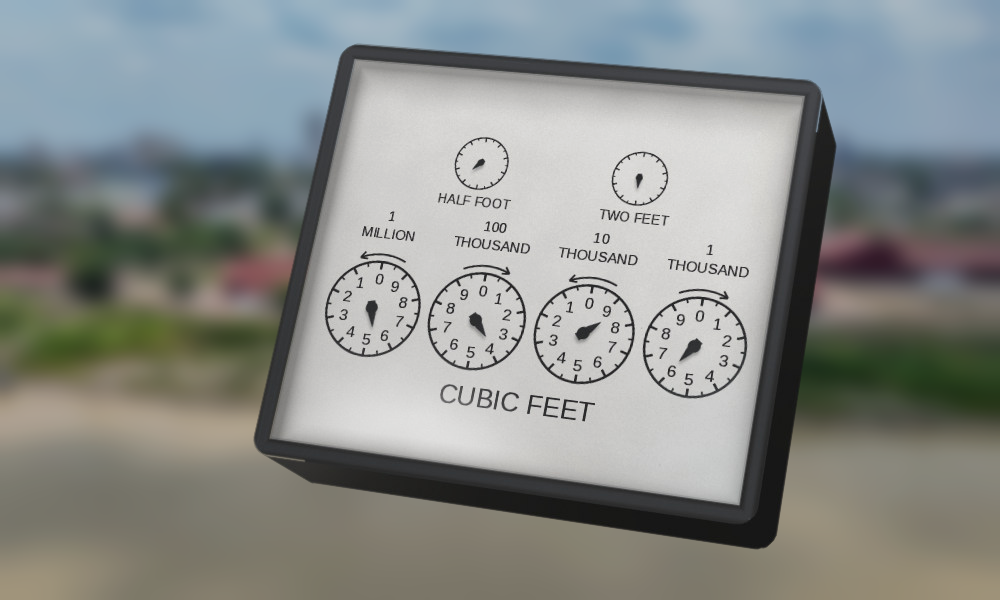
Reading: 538600,ft³
